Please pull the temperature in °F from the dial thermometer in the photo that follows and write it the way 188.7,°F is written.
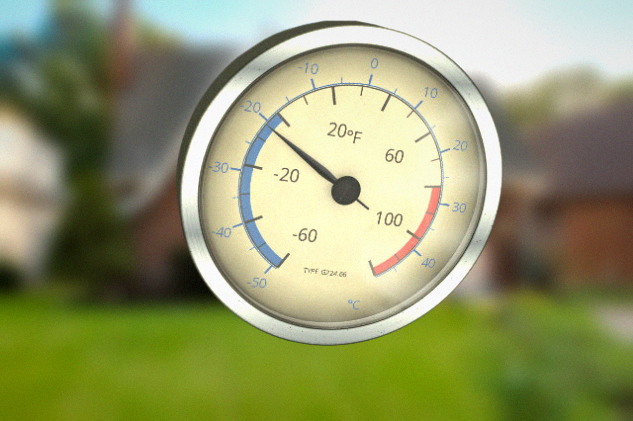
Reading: -5,°F
